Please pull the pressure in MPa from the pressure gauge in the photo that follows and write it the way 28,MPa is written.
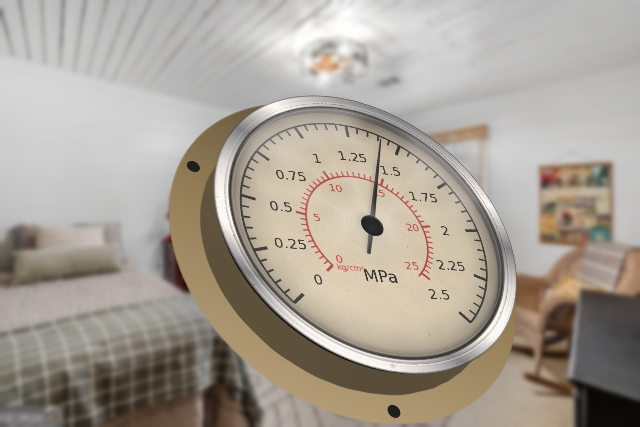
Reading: 1.4,MPa
